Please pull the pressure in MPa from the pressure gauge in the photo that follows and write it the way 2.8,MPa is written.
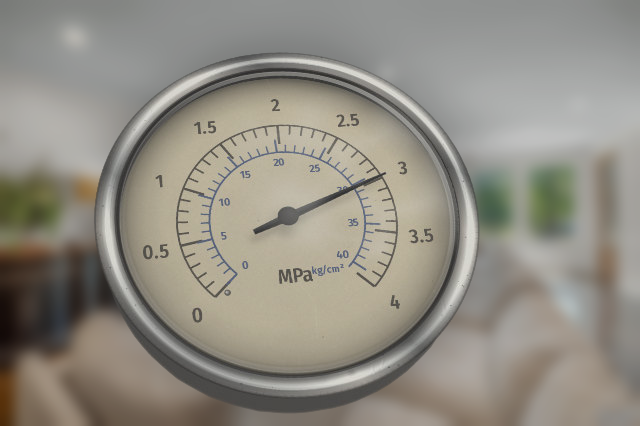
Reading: 3,MPa
